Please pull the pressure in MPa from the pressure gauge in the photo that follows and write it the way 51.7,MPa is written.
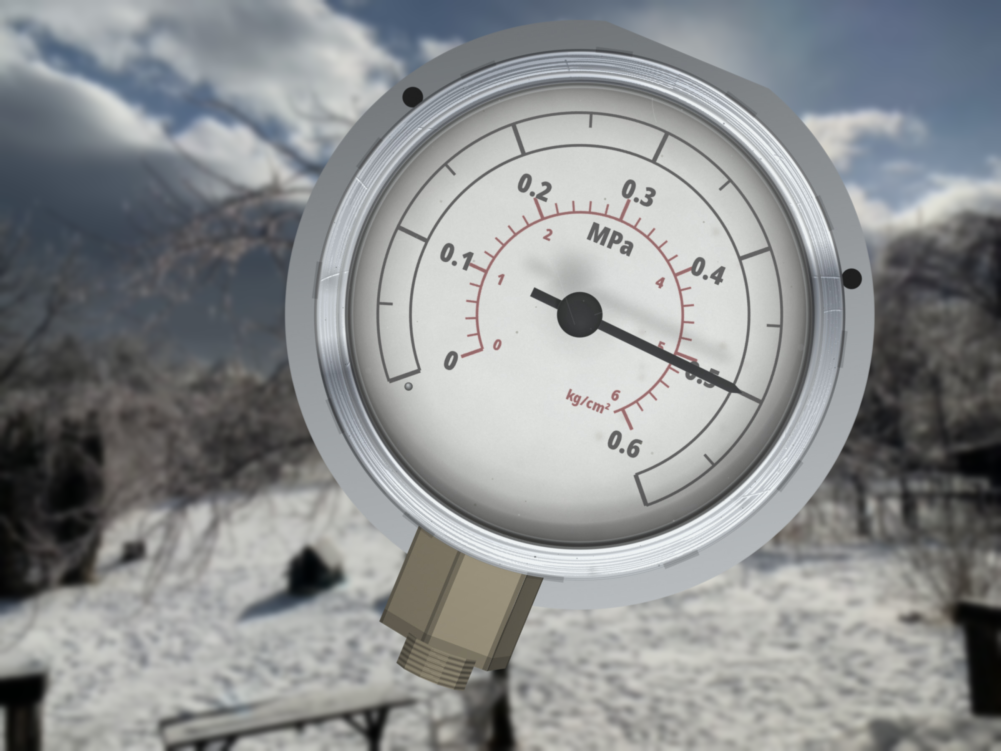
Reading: 0.5,MPa
